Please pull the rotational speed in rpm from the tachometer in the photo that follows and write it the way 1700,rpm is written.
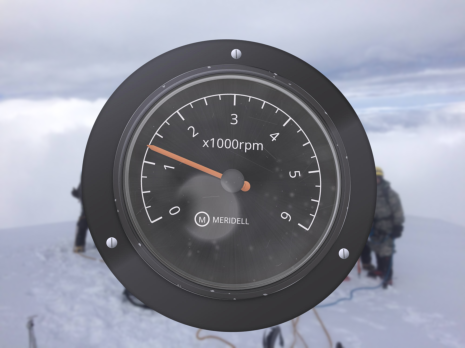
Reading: 1250,rpm
